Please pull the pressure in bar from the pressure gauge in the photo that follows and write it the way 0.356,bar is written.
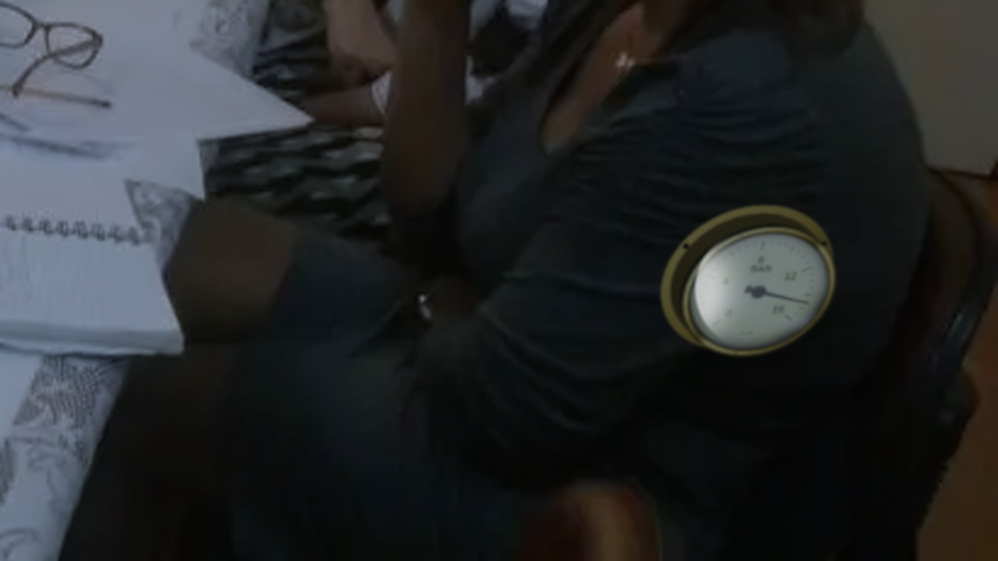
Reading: 14.5,bar
